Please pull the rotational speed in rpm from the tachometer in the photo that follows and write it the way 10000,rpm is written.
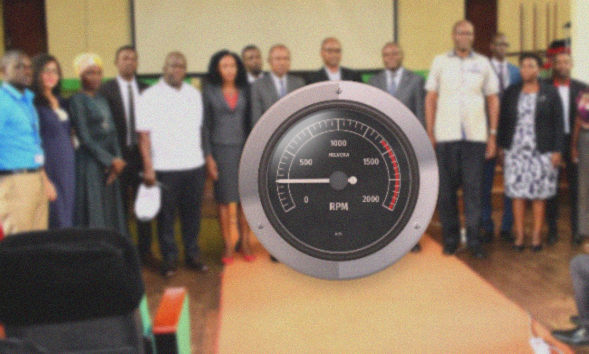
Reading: 250,rpm
